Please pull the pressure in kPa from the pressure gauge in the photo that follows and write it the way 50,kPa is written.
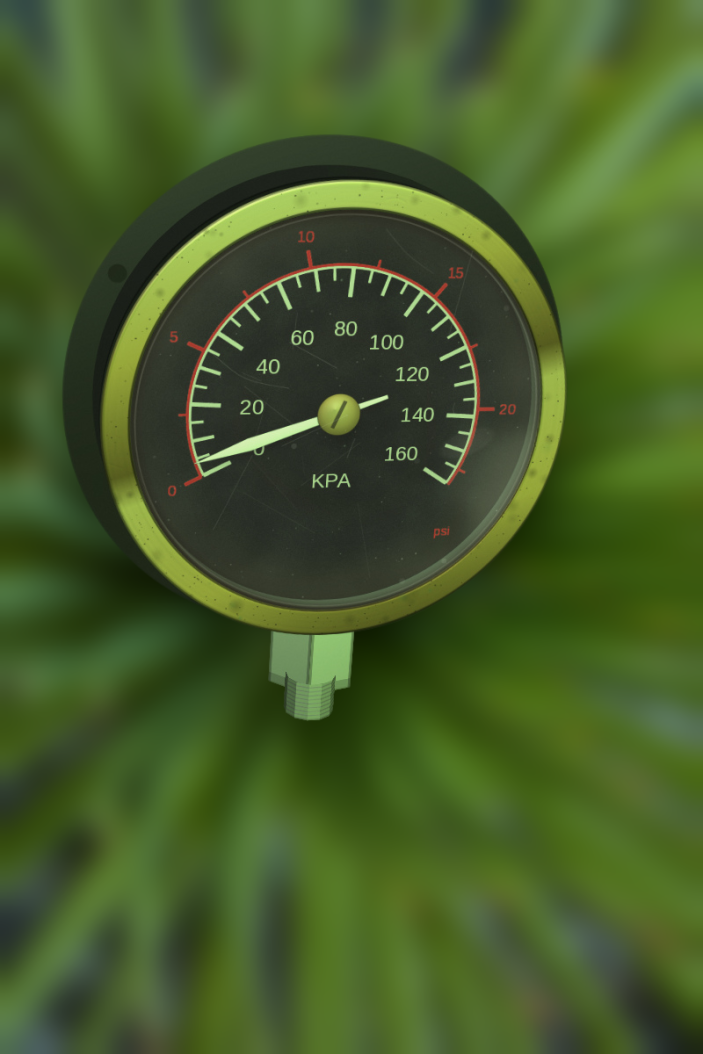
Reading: 5,kPa
